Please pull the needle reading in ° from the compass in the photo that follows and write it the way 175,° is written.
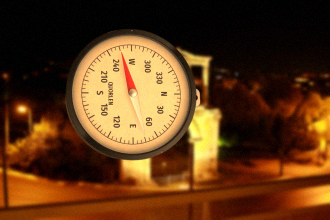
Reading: 255,°
